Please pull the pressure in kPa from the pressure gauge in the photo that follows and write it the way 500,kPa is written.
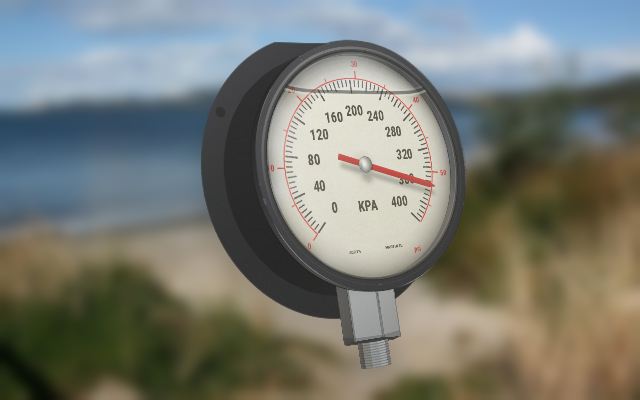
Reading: 360,kPa
